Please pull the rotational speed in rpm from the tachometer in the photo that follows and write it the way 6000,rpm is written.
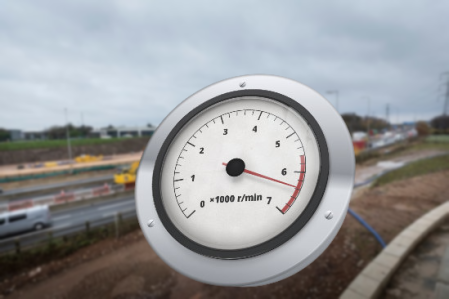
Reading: 6400,rpm
